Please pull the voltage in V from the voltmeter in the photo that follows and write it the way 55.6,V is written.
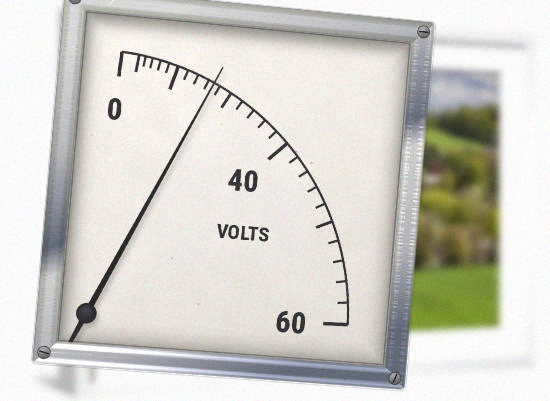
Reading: 27,V
